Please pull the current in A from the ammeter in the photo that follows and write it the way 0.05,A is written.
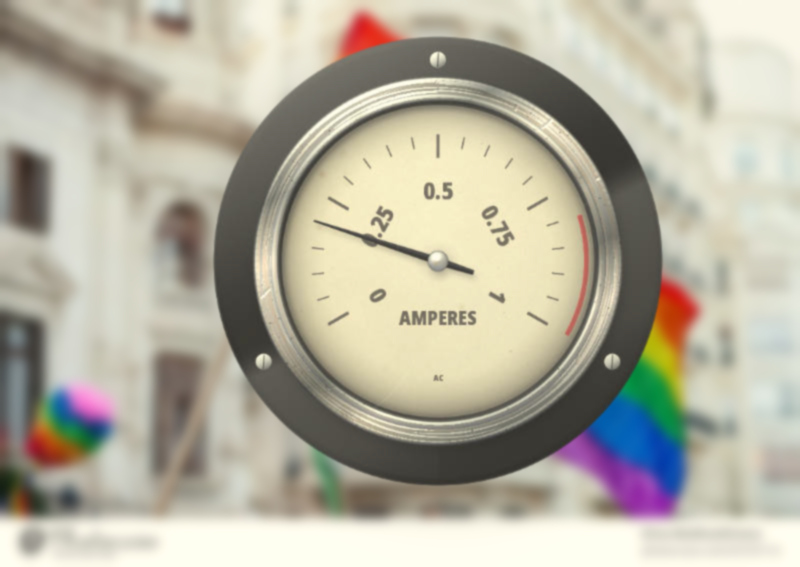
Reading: 0.2,A
